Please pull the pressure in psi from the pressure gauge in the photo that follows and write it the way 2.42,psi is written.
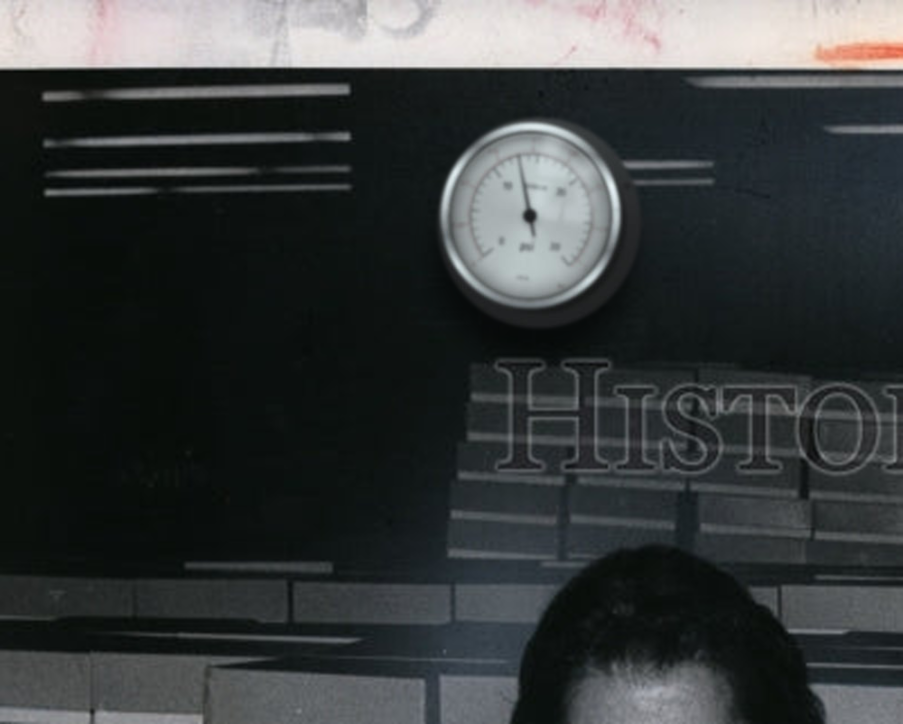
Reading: 13,psi
